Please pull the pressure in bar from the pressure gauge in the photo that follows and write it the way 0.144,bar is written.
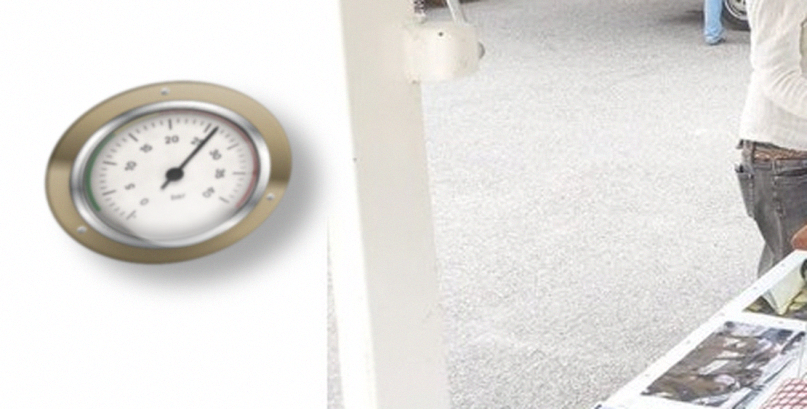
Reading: 26,bar
